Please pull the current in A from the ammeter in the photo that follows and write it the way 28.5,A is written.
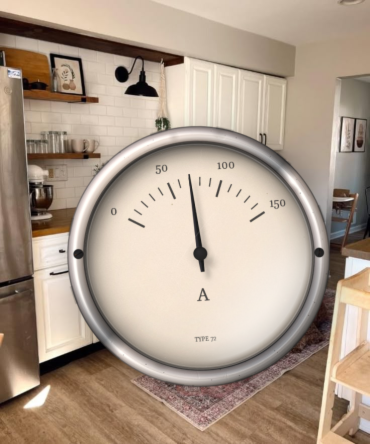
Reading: 70,A
